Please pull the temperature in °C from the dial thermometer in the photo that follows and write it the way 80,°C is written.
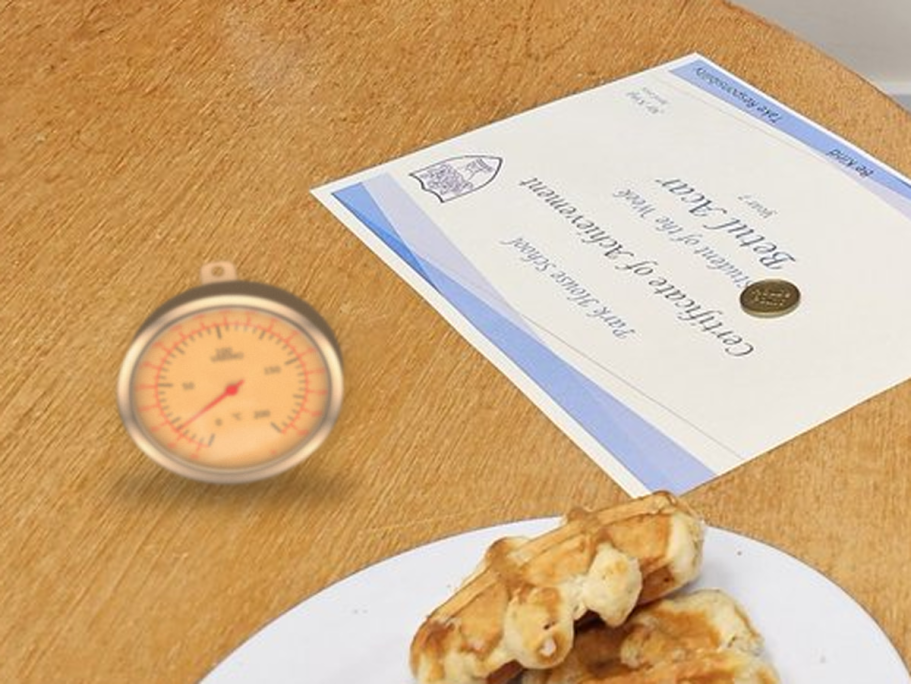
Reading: 20,°C
